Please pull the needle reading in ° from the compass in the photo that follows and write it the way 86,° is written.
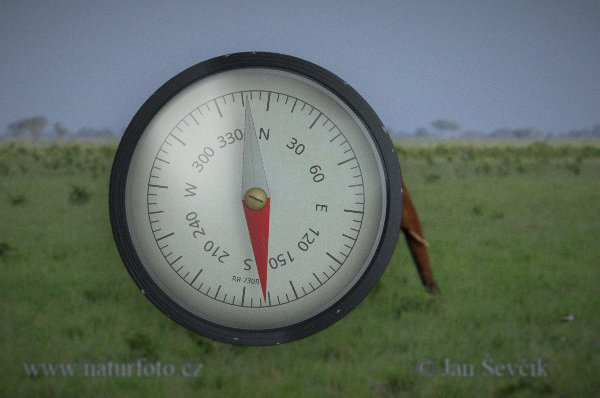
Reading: 167.5,°
